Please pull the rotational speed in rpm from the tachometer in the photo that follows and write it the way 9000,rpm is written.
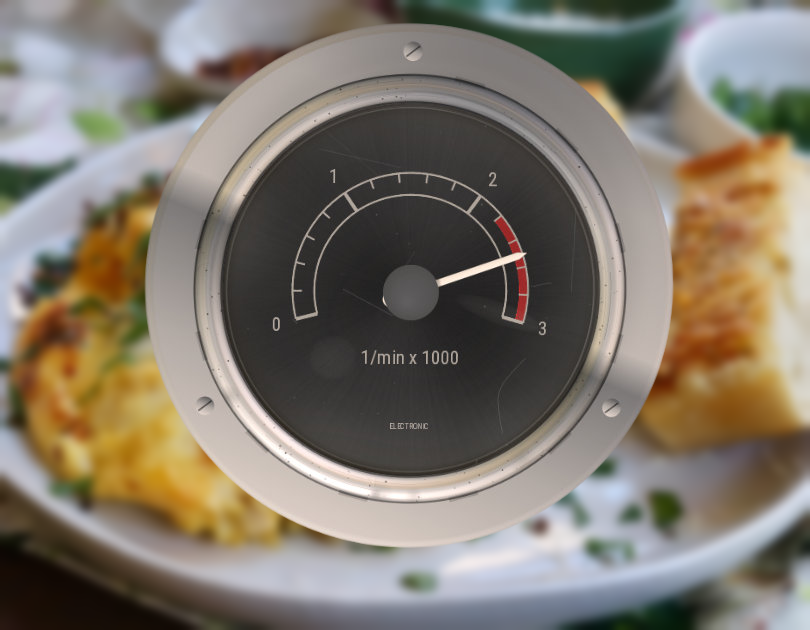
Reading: 2500,rpm
